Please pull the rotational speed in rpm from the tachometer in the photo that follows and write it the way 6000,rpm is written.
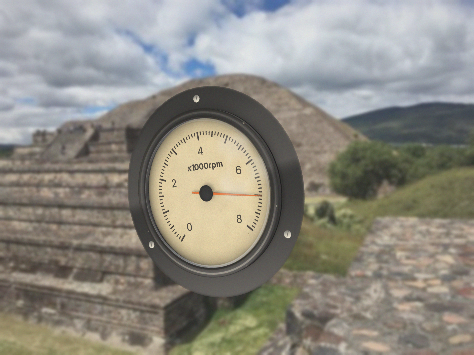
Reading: 7000,rpm
